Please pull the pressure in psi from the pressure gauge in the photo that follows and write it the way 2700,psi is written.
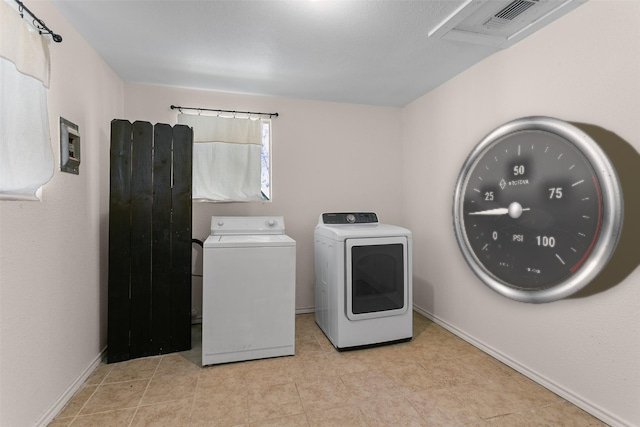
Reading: 15,psi
